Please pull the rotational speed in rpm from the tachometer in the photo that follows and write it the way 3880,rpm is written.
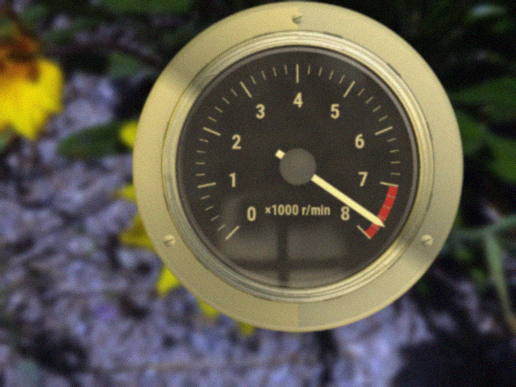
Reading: 7700,rpm
